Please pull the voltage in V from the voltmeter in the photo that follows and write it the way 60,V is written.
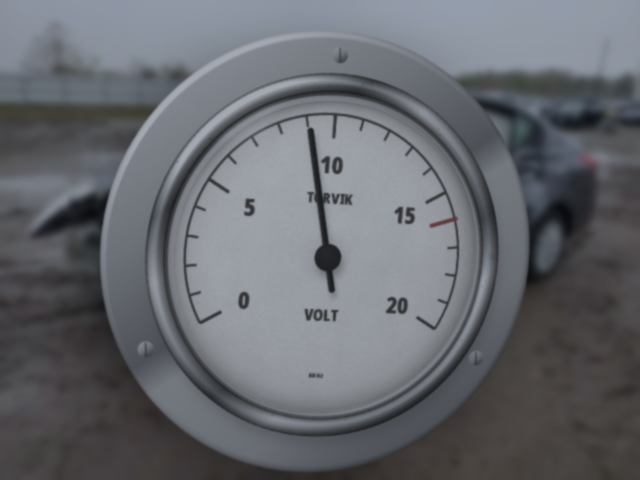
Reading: 9,V
